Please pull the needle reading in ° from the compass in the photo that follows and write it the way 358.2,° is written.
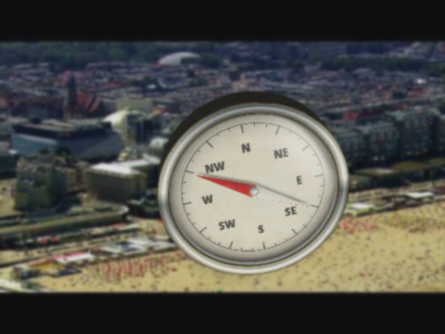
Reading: 300,°
